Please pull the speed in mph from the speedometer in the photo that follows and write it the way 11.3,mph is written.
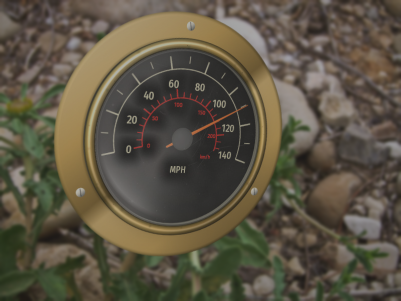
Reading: 110,mph
